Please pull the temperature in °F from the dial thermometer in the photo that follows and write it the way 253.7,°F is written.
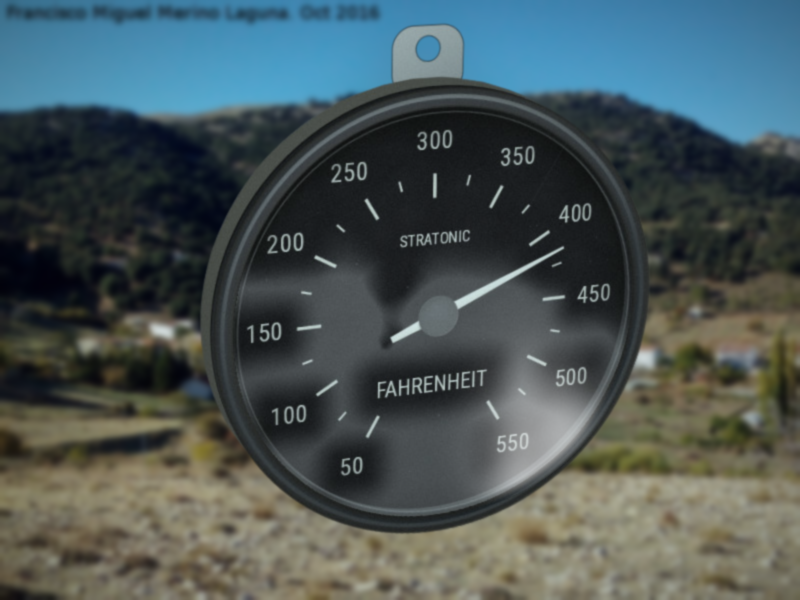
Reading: 412.5,°F
